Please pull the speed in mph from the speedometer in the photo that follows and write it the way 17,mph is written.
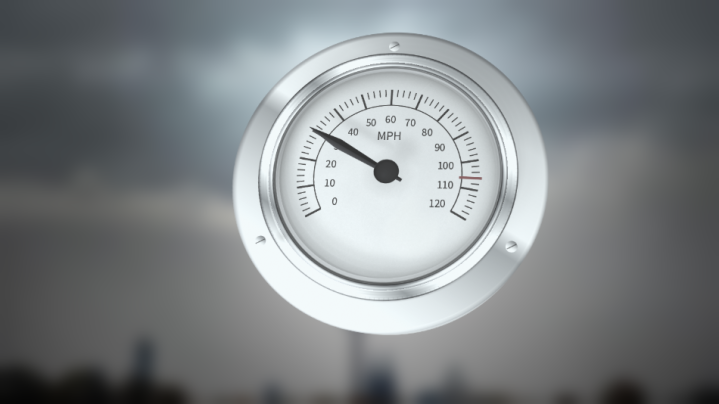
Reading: 30,mph
